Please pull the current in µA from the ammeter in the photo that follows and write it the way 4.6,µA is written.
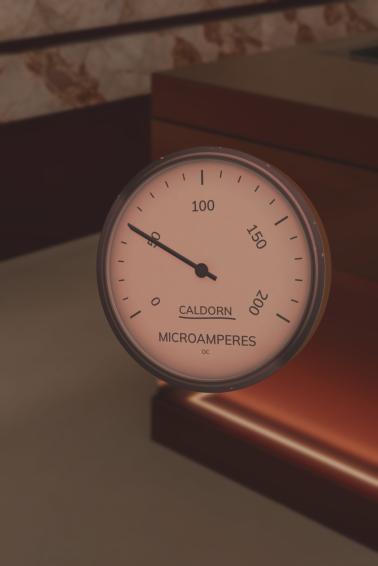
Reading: 50,µA
